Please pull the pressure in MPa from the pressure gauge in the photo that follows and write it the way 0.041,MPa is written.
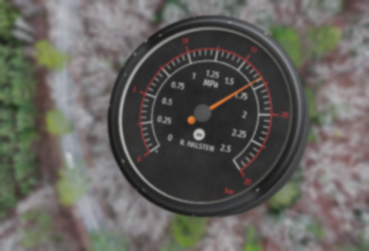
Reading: 1.7,MPa
